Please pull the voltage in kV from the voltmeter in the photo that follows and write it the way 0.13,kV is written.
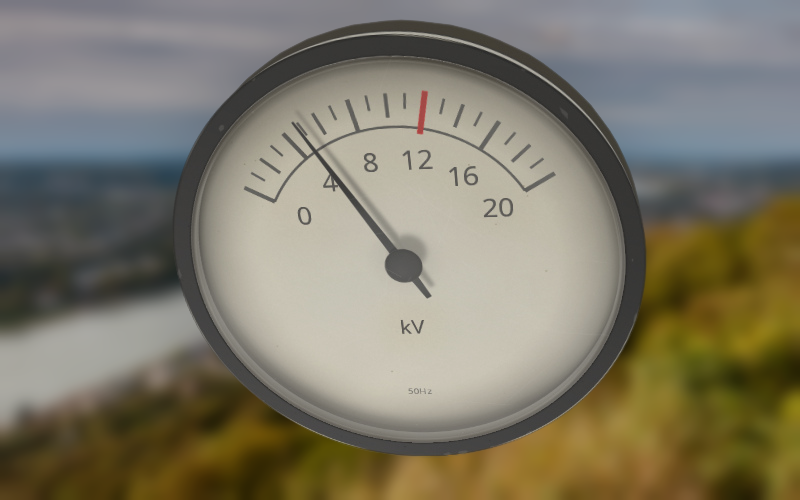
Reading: 5,kV
